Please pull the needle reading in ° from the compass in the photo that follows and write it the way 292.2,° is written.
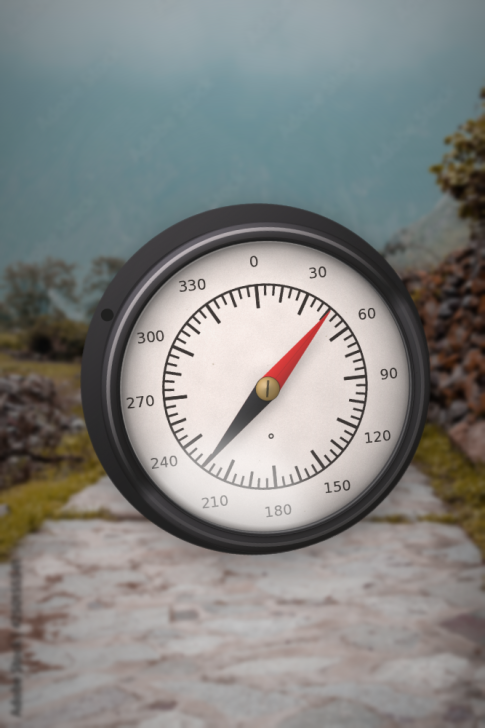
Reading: 45,°
